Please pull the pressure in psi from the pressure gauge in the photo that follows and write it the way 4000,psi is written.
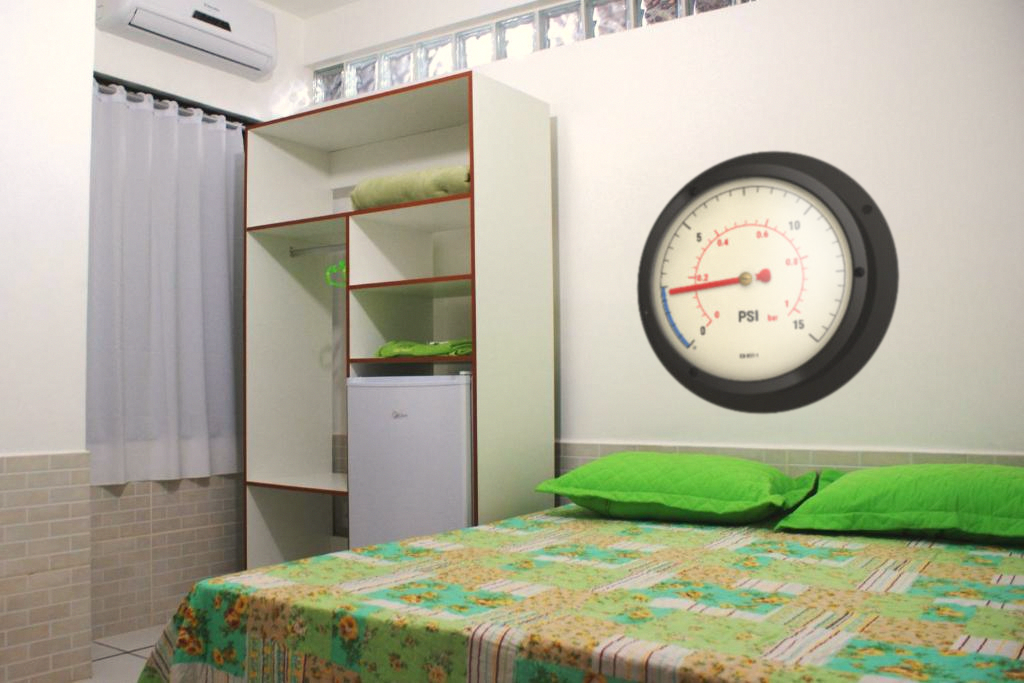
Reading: 2.25,psi
